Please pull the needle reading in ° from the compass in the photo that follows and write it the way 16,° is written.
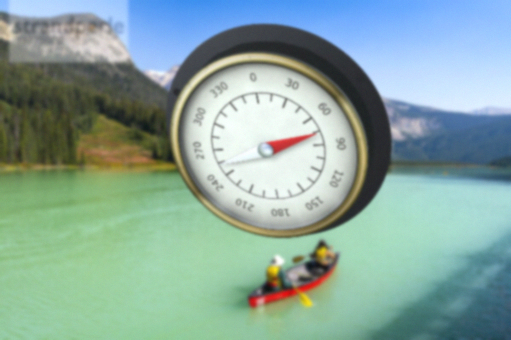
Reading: 75,°
